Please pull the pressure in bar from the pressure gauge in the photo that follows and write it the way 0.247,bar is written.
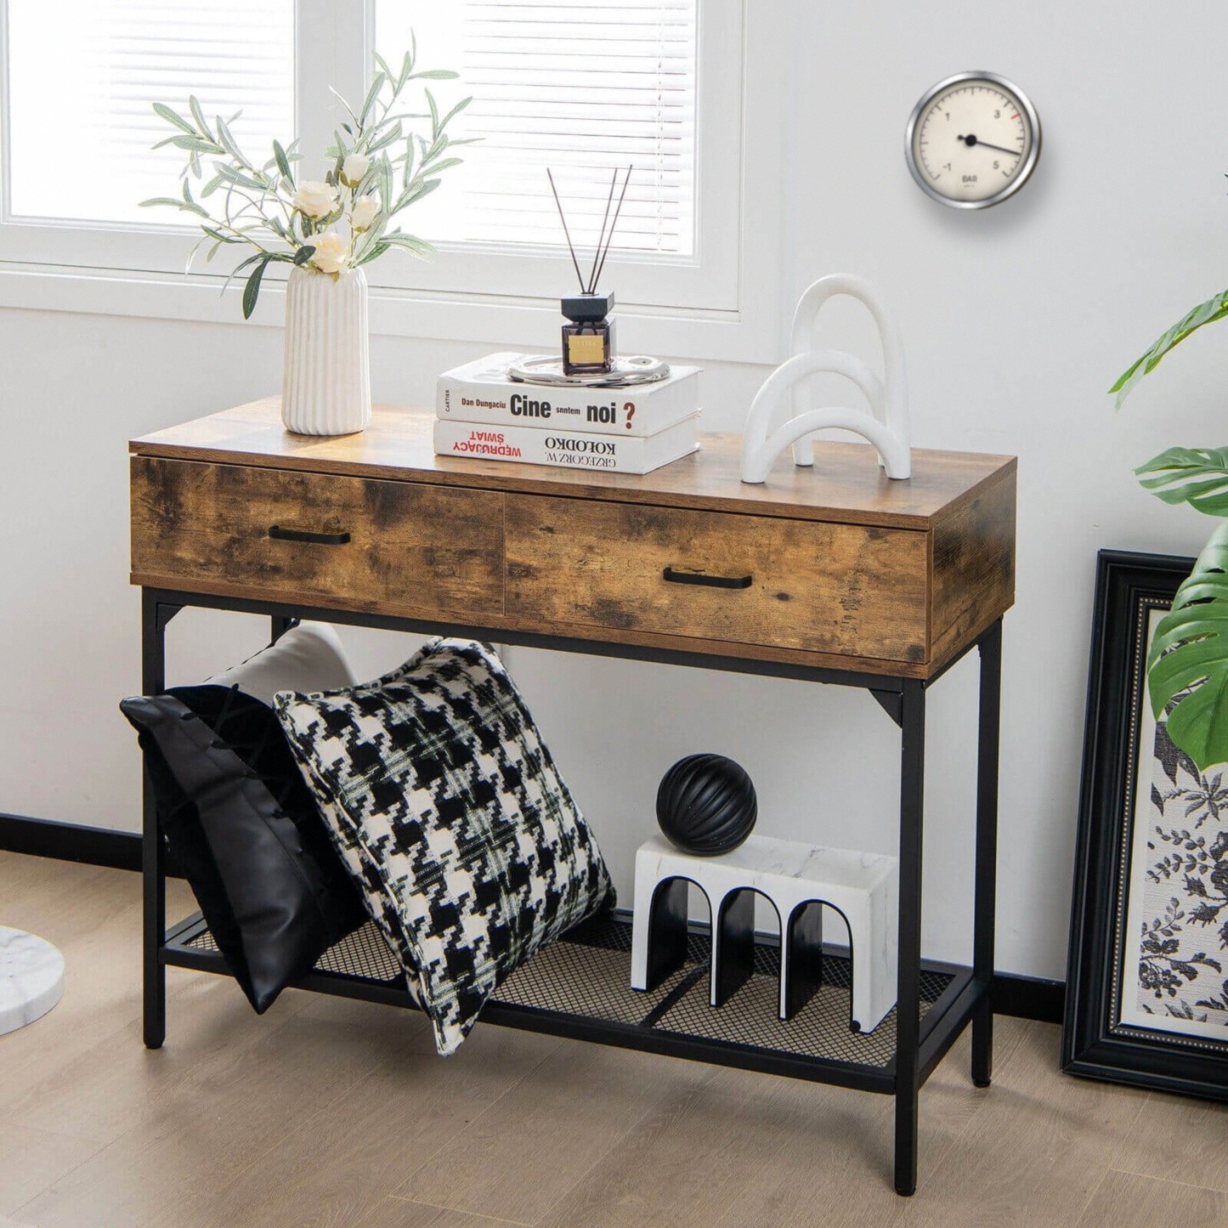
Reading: 4.4,bar
